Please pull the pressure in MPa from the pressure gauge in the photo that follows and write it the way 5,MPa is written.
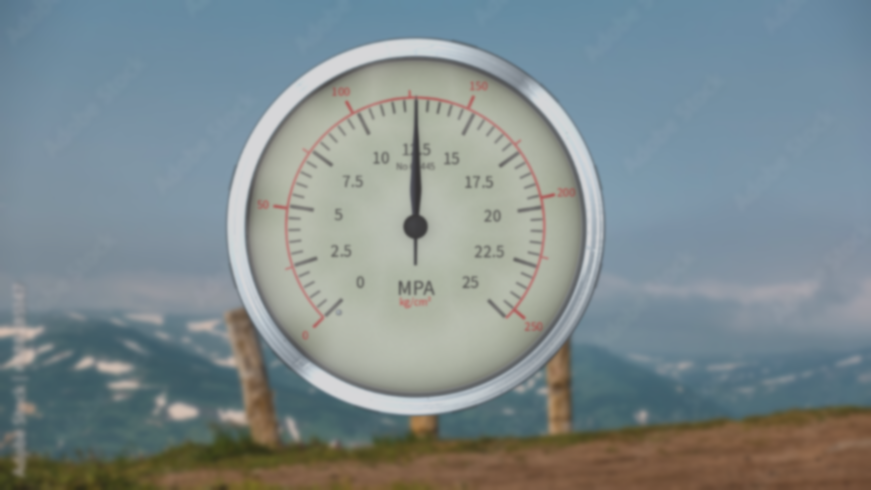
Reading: 12.5,MPa
